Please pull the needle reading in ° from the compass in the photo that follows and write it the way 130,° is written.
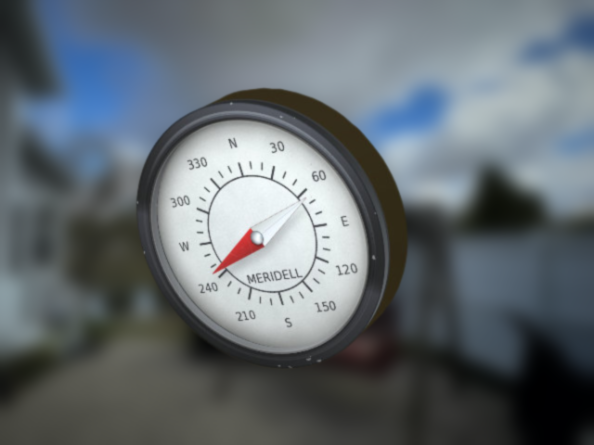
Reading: 245,°
